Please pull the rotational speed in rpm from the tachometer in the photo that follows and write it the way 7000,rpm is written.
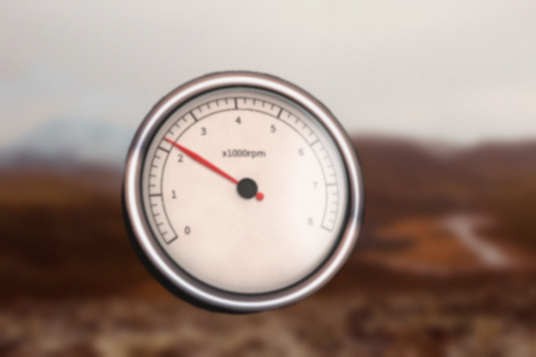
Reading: 2200,rpm
